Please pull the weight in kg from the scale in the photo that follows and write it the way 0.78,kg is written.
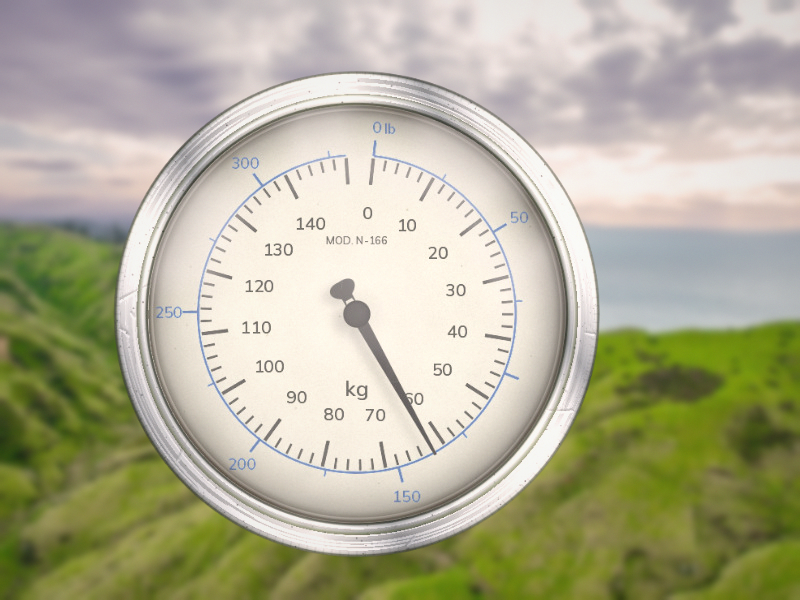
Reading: 62,kg
